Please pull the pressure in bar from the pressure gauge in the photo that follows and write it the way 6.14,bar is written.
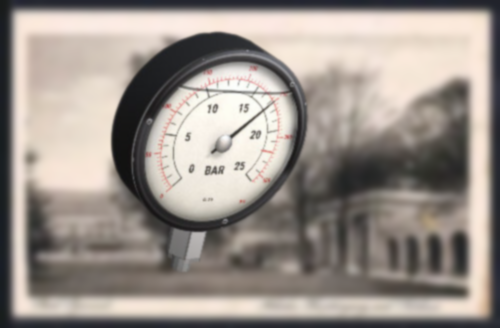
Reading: 17,bar
